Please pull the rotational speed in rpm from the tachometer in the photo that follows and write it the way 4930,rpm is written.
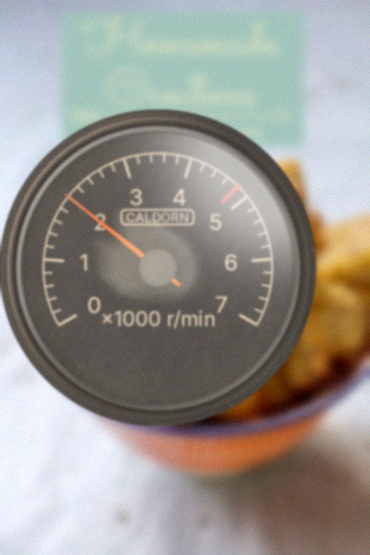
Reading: 2000,rpm
